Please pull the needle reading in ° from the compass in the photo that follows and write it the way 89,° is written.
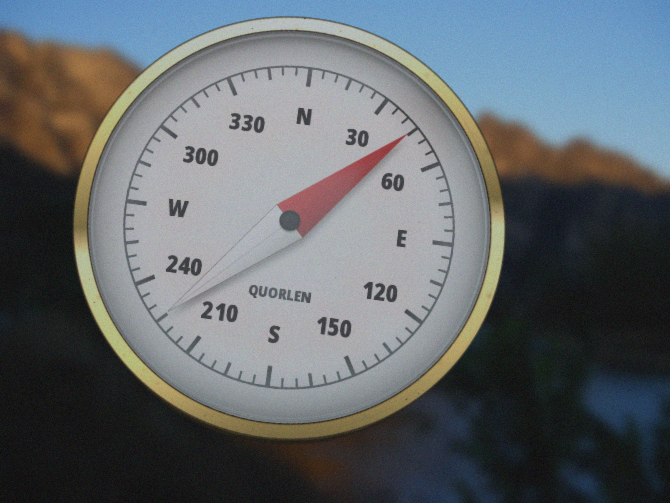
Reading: 45,°
